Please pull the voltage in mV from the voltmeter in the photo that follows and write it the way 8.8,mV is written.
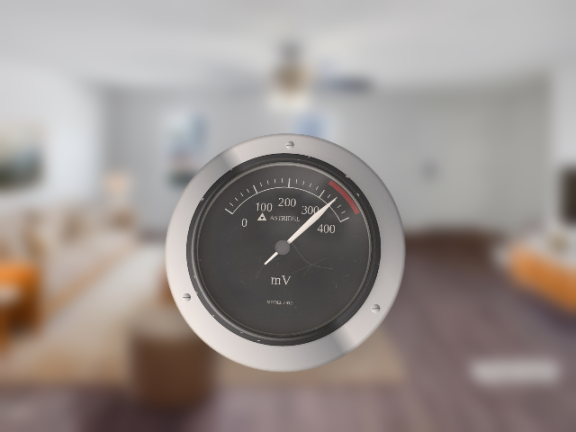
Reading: 340,mV
